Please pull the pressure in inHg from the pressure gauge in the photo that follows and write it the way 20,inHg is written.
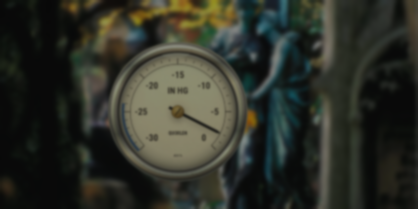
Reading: -2,inHg
